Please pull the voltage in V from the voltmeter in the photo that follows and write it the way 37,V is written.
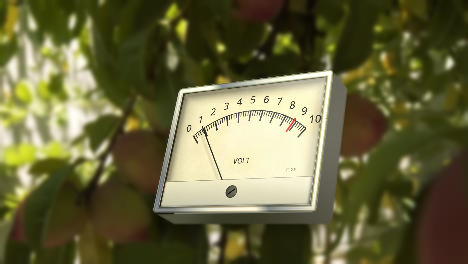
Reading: 1,V
